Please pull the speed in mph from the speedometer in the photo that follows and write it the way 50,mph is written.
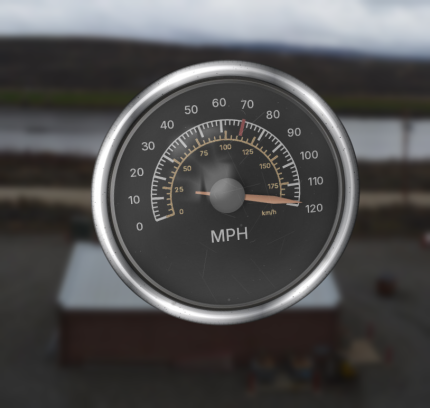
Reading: 118,mph
